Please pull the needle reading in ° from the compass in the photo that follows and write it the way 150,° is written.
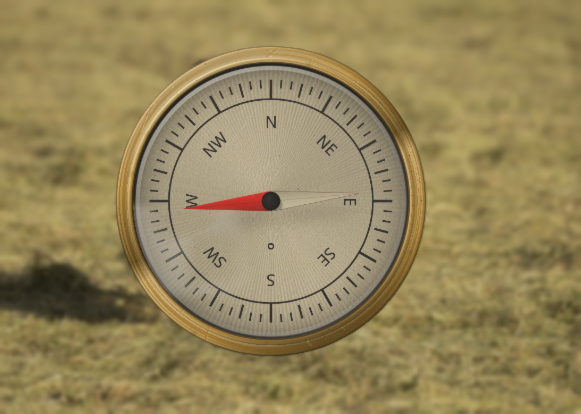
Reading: 265,°
